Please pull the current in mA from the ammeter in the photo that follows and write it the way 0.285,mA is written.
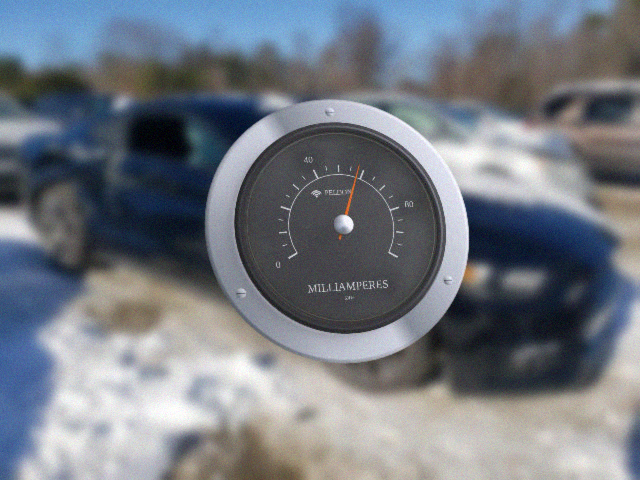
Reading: 57.5,mA
